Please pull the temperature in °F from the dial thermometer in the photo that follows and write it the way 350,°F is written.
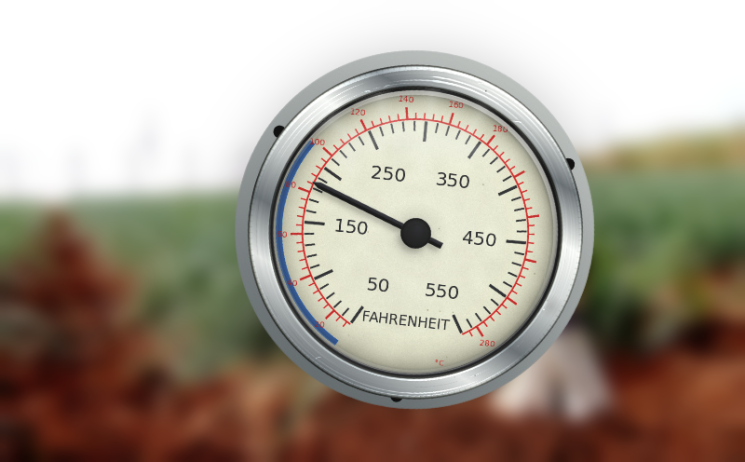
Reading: 185,°F
